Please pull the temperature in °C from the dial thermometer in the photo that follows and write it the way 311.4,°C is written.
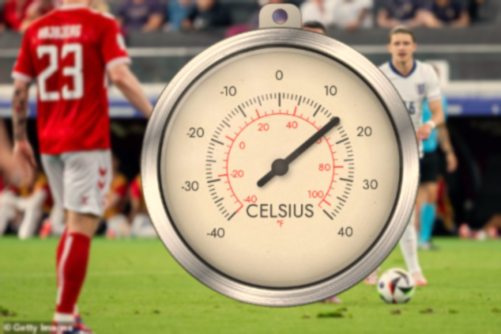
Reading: 15,°C
